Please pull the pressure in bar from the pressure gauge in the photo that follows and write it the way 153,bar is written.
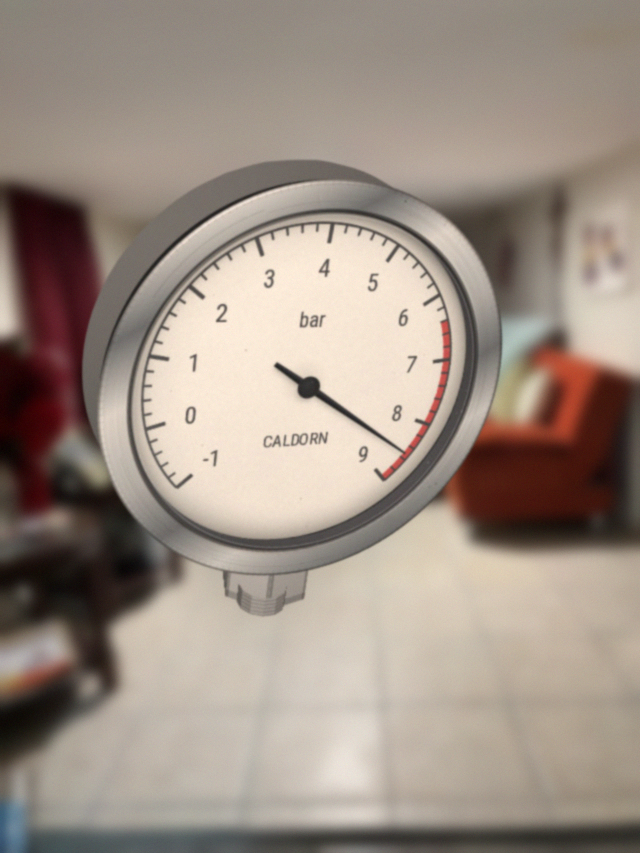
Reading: 8.5,bar
